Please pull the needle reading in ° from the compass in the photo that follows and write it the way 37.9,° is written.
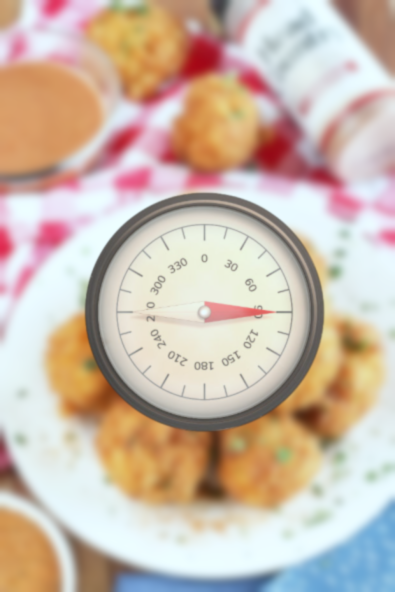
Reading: 90,°
